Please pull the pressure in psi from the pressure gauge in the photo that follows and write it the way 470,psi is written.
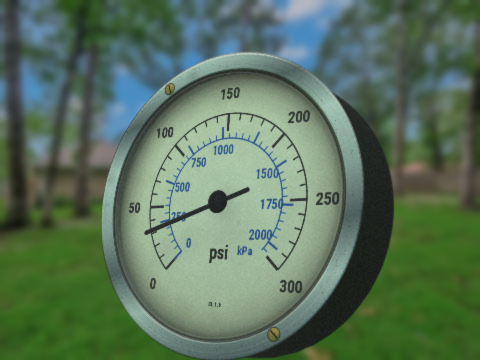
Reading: 30,psi
